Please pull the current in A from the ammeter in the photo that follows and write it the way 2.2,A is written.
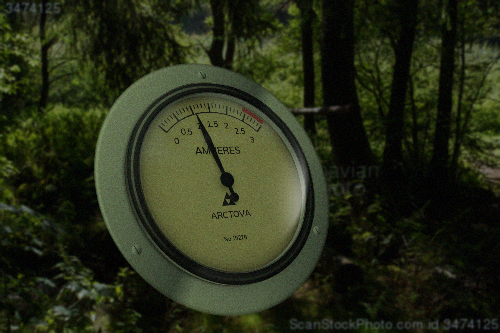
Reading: 1,A
